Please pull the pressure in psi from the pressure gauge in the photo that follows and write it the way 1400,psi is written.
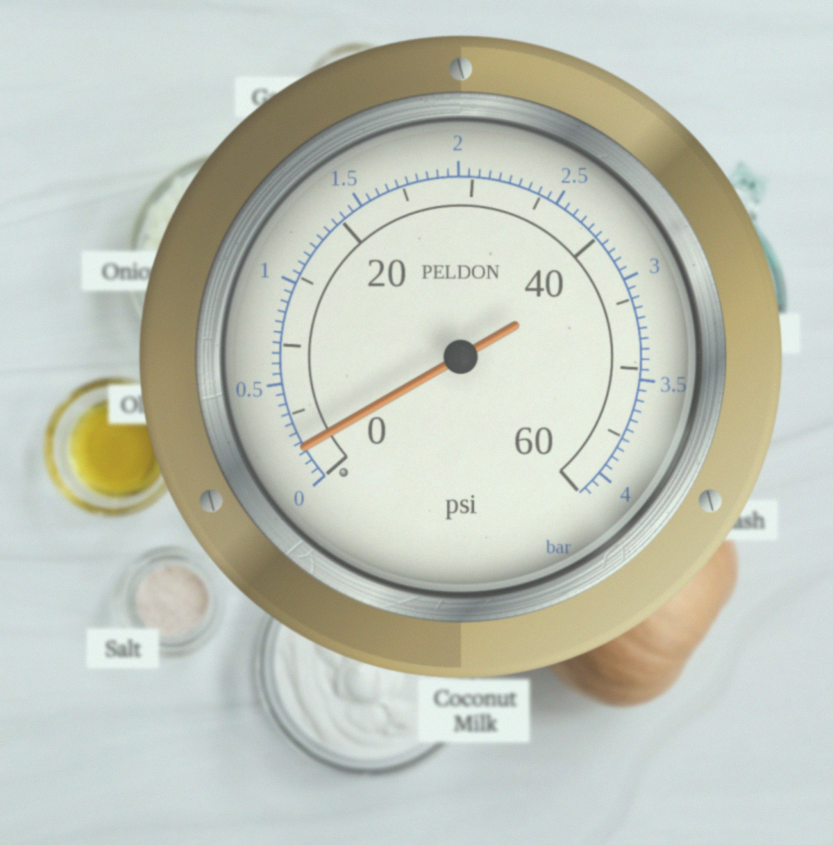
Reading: 2.5,psi
